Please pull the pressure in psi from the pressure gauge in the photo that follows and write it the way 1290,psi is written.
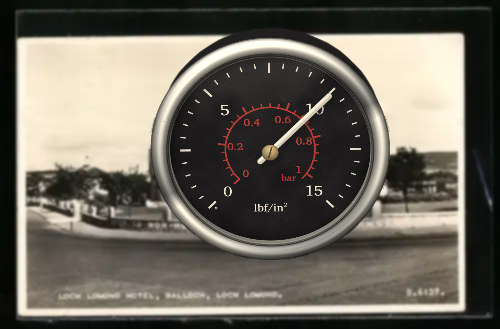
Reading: 10,psi
